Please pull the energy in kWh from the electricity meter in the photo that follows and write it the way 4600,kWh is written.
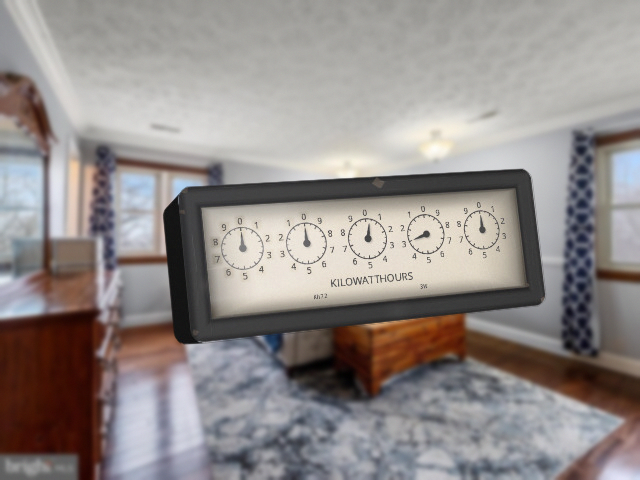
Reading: 30,kWh
